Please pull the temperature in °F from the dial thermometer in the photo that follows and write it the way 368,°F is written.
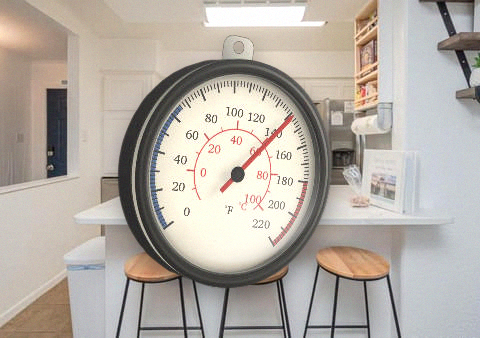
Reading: 140,°F
